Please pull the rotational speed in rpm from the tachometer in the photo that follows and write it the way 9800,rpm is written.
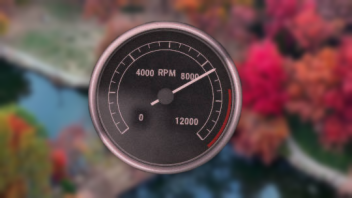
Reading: 8500,rpm
